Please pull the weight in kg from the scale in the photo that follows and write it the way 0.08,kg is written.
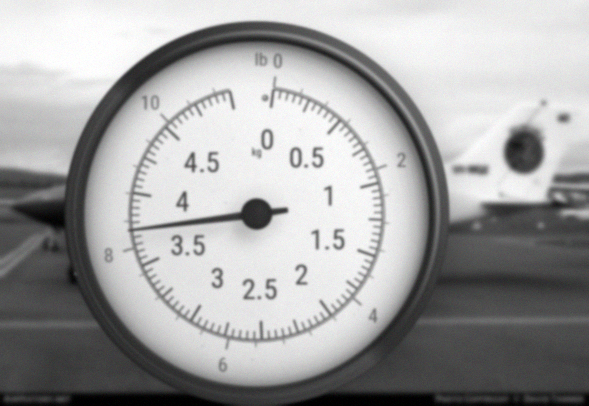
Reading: 3.75,kg
